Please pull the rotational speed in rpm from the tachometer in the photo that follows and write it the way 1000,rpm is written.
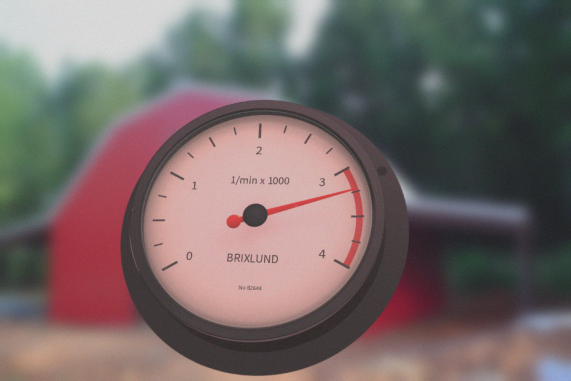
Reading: 3250,rpm
